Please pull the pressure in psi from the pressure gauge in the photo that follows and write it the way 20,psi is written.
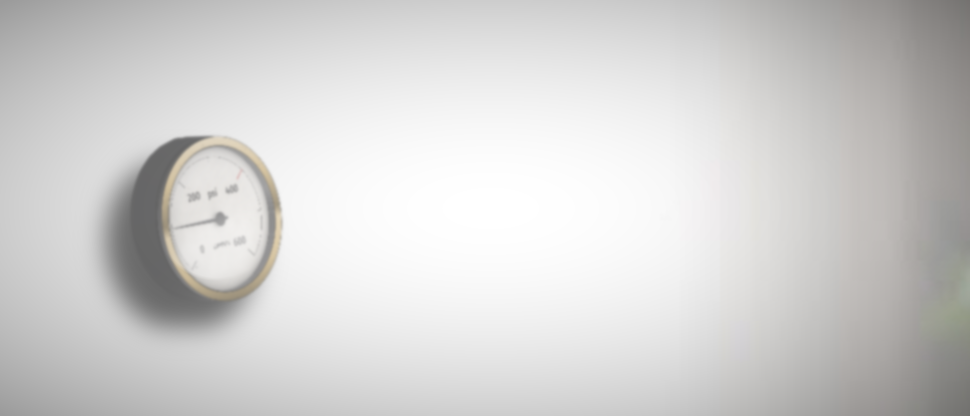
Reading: 100,psi
